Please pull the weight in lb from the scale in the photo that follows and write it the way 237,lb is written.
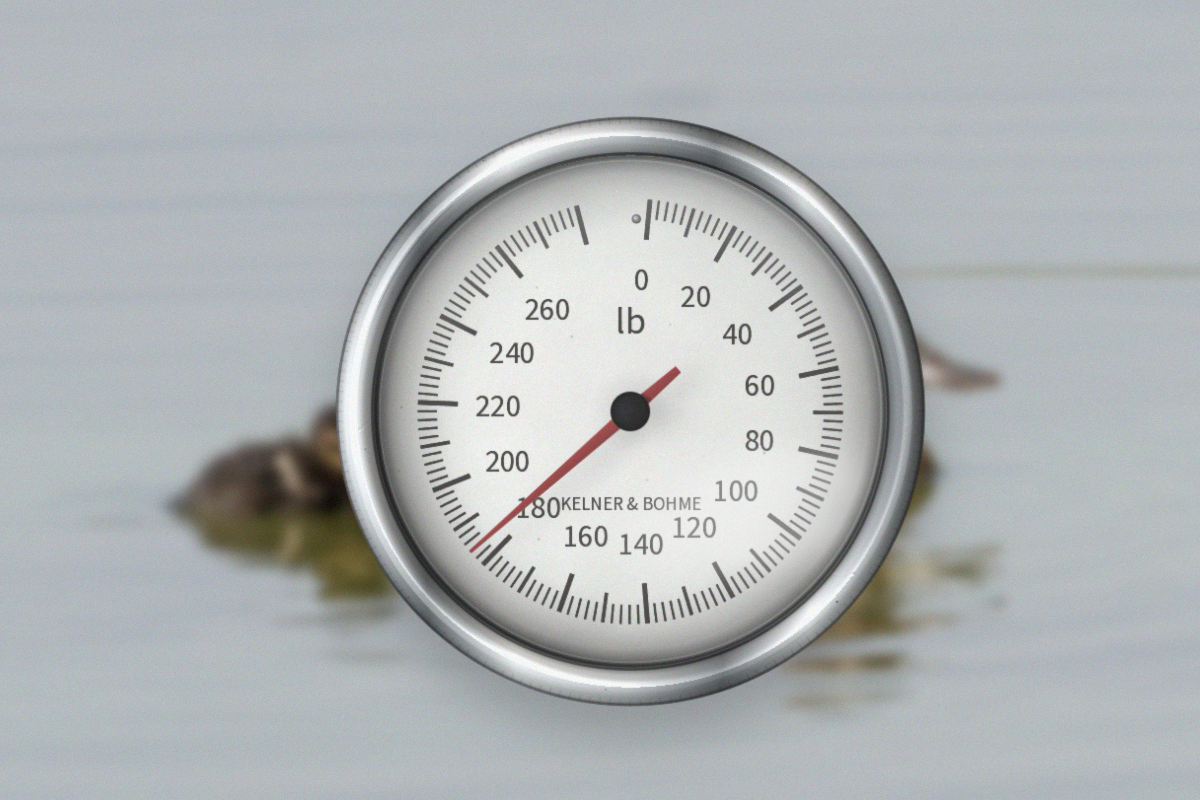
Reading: 184,lb
